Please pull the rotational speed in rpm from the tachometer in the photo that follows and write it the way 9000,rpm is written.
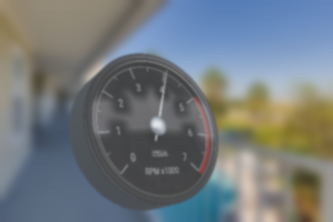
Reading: 4000,rpm
